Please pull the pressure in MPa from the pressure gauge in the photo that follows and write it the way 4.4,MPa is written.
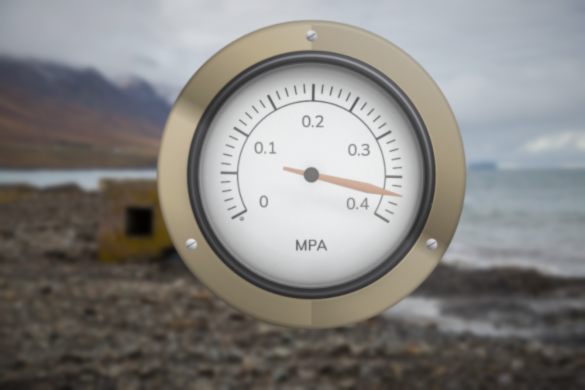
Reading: 0.37,MPa
